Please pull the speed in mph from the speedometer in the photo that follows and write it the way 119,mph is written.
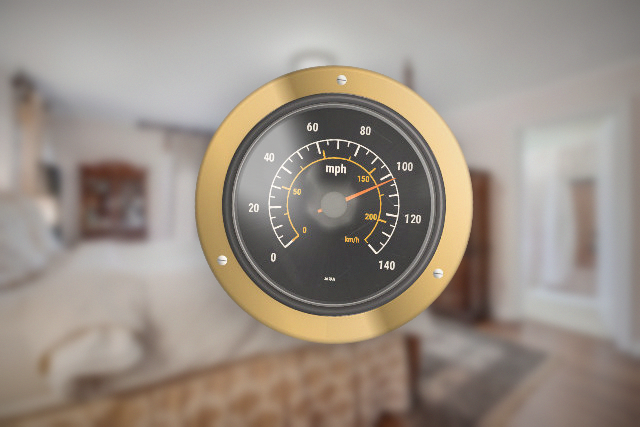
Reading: 102.5,mph
